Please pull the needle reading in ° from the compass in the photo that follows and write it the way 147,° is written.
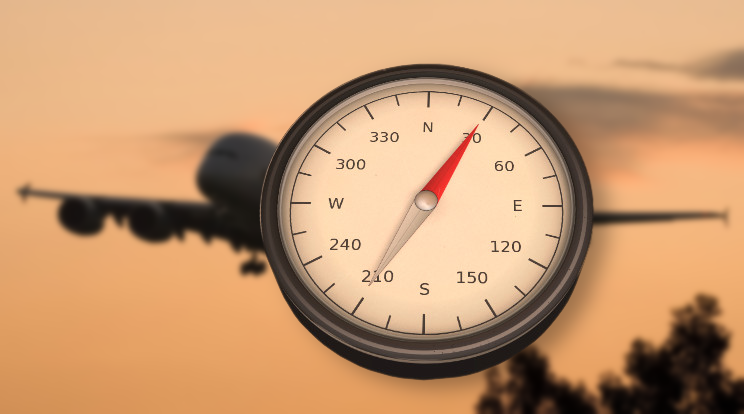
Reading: 30,°
